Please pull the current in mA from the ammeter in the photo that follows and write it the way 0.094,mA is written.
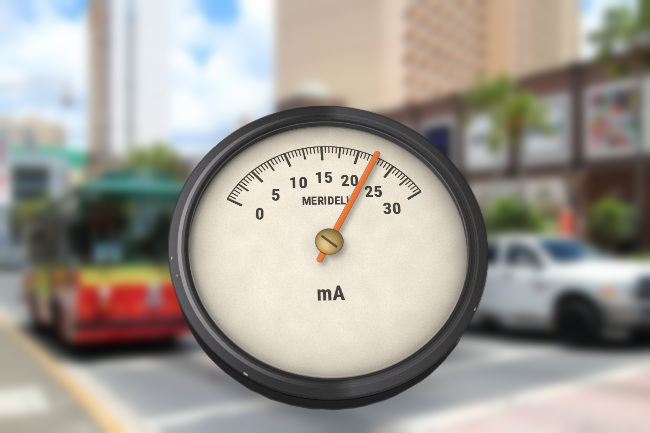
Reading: 22.5,mA
